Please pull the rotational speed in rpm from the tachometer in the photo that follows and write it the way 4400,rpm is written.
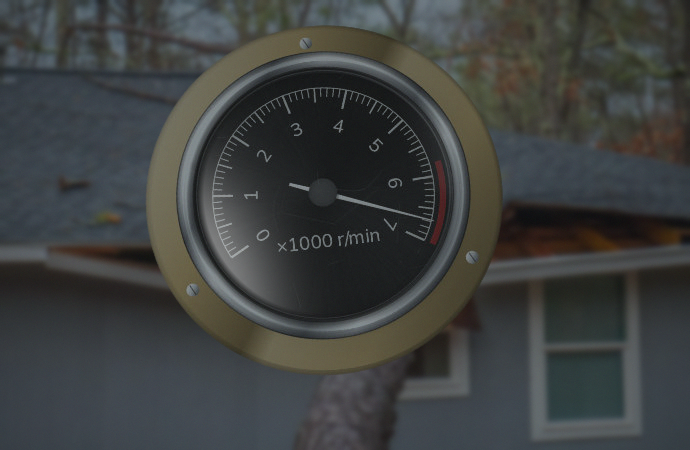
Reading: 6700,rpm
